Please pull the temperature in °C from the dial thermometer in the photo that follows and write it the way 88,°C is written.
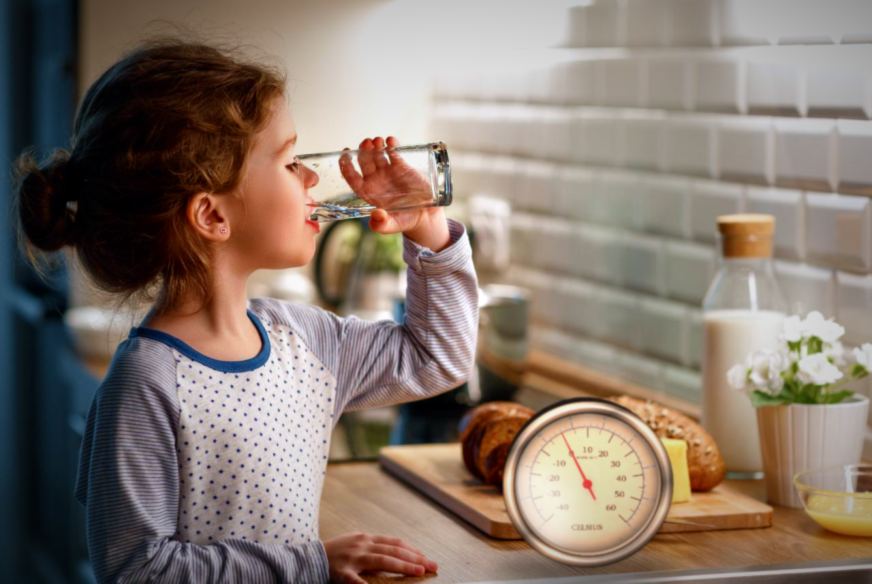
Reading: 0,°C
